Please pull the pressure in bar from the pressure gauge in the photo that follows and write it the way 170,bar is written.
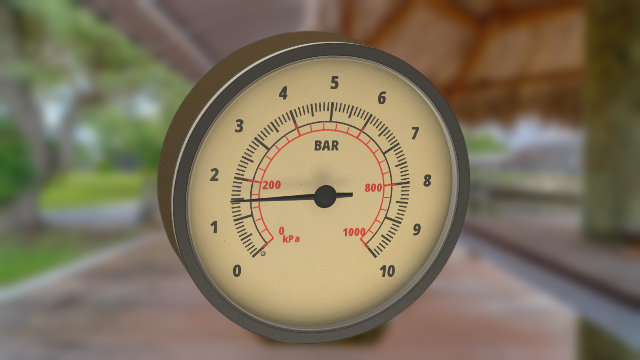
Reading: 1.5,bar
